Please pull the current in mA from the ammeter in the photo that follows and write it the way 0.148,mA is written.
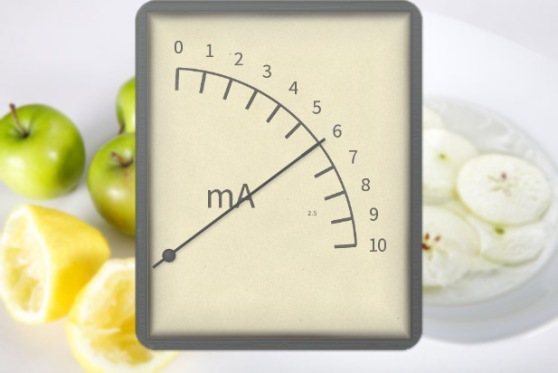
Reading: 6,mA
